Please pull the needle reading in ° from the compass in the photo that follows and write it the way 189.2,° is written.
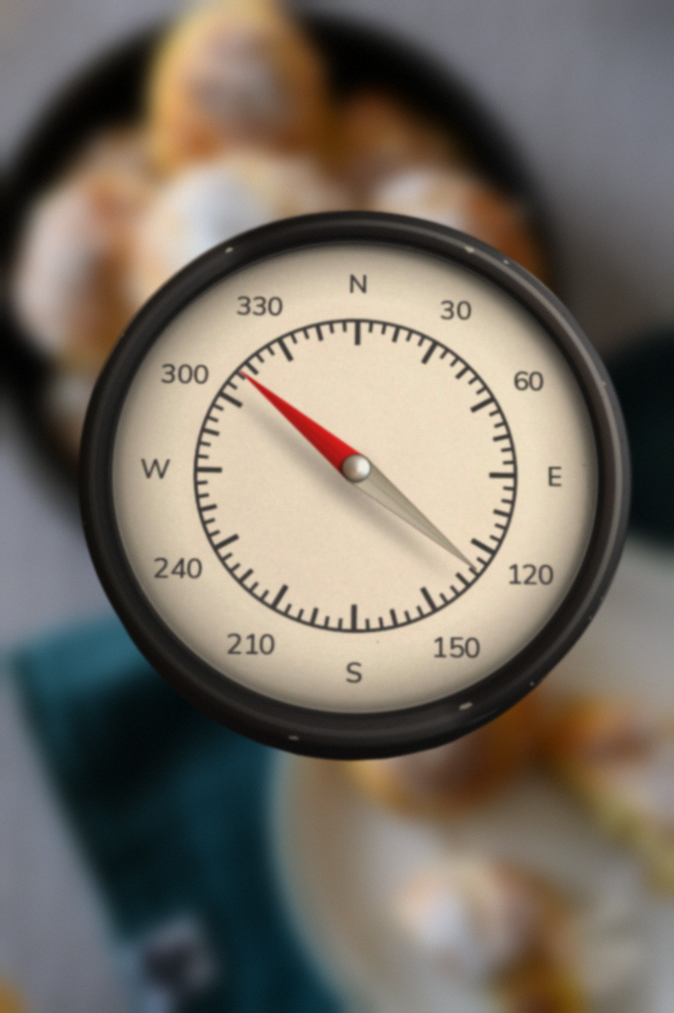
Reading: 310,°
